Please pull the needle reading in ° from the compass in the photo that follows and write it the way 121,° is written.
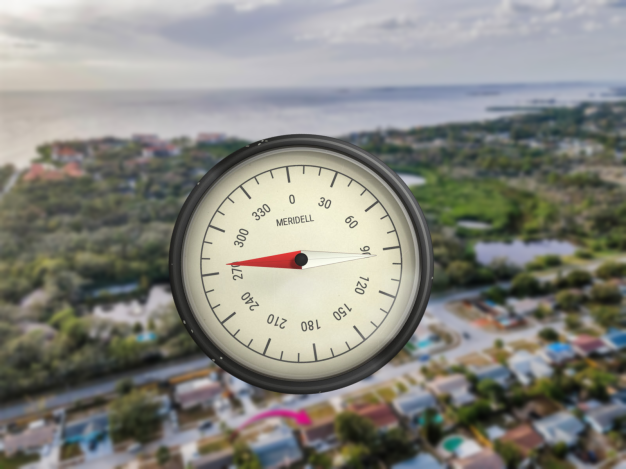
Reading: 275,°
